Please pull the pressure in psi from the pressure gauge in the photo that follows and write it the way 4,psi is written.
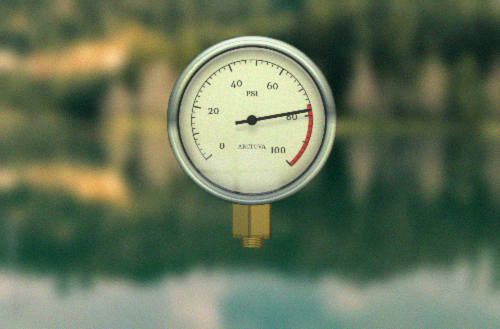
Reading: 78,psi
